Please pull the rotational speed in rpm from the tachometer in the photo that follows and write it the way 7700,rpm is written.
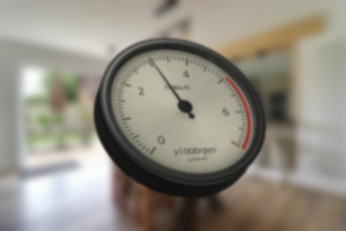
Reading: 3000,rpm
